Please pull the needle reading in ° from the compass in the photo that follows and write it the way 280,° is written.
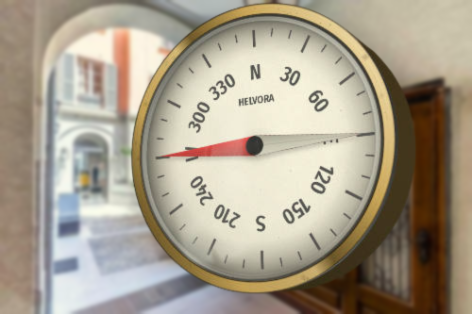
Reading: 270,°
